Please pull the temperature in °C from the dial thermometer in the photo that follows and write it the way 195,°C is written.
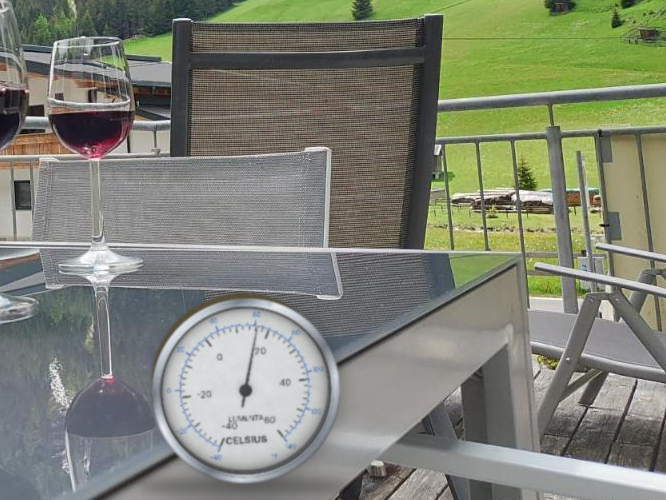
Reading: 16,°C
